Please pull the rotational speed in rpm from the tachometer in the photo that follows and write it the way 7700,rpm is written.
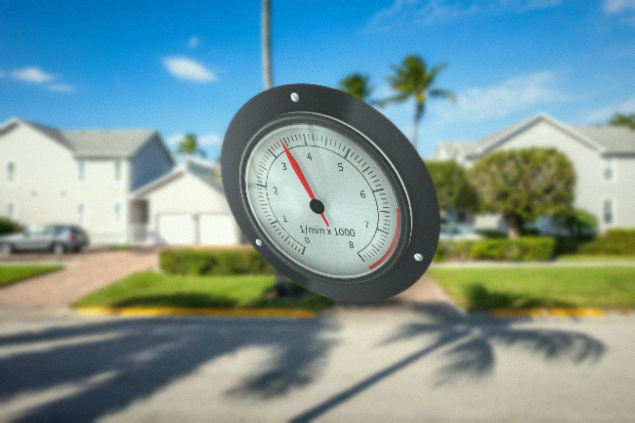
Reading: 3500,rpm
